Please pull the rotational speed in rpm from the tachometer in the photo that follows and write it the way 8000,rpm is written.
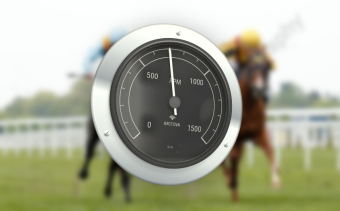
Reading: 700,rpm
